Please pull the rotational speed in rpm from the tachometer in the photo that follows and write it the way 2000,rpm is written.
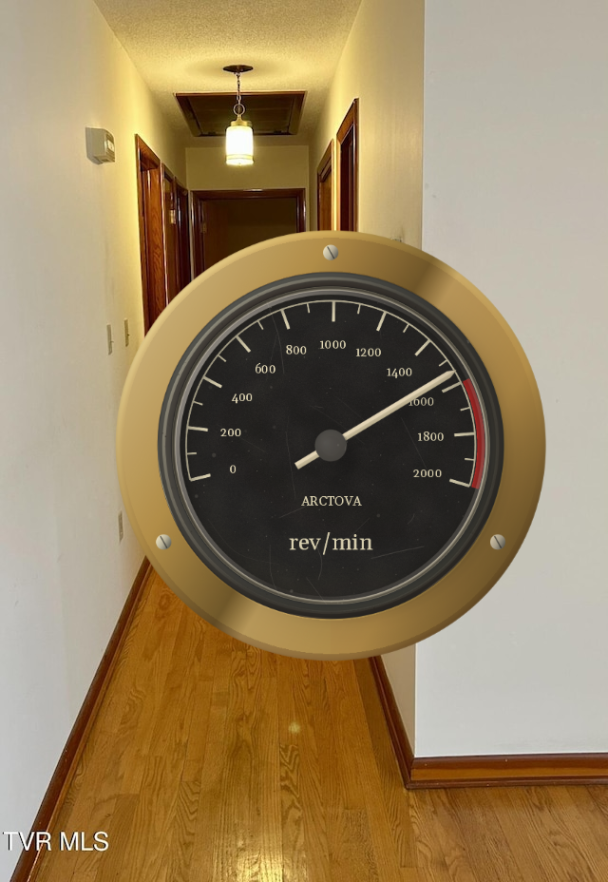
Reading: 1550,rpm
